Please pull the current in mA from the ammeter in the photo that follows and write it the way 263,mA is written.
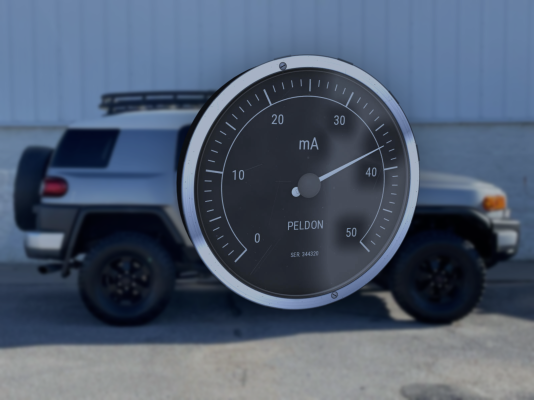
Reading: 37,mA
